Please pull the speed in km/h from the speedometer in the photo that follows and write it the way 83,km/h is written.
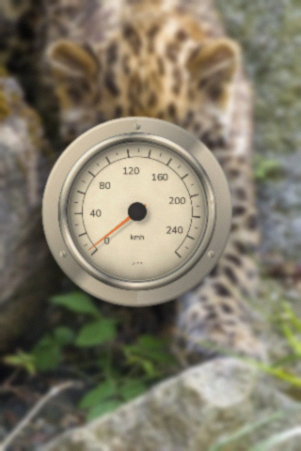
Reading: 5,km/h
